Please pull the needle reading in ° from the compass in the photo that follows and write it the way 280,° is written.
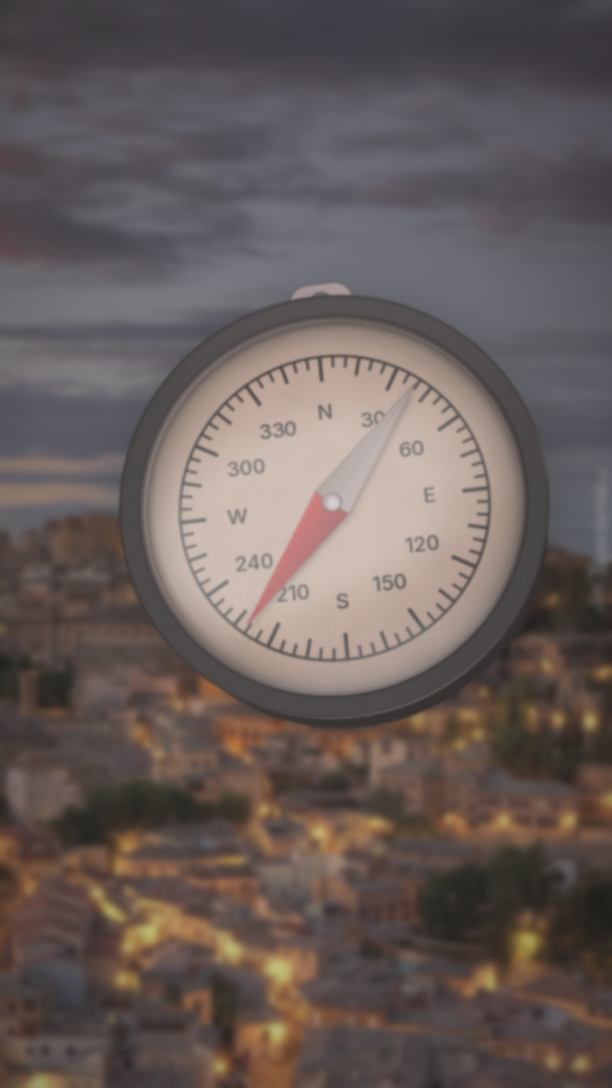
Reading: 220,°
